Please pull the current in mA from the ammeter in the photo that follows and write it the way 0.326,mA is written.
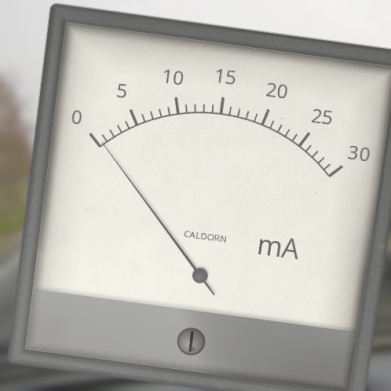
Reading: 0.5,mA
